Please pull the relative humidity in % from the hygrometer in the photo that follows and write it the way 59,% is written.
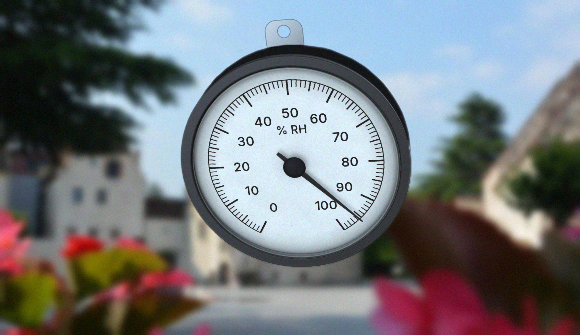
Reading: 95,%
